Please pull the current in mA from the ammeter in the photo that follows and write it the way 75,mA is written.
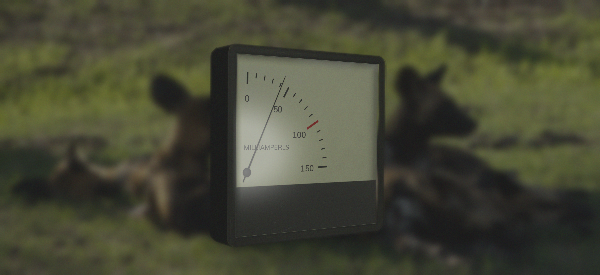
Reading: 40,mA
